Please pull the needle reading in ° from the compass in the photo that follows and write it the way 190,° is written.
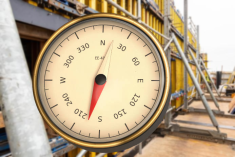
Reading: 195,°
